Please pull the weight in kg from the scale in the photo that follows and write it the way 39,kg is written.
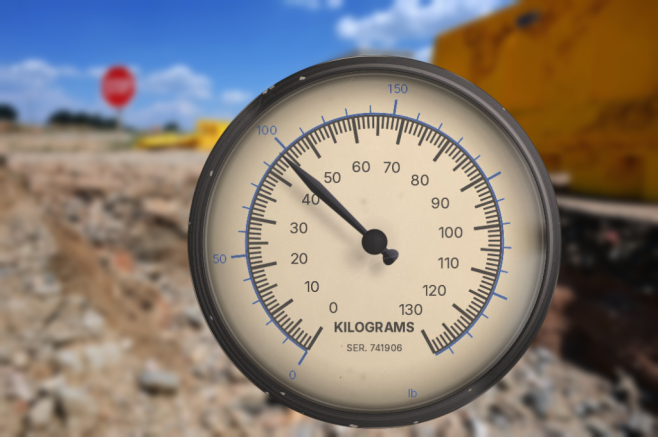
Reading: 44,kg
